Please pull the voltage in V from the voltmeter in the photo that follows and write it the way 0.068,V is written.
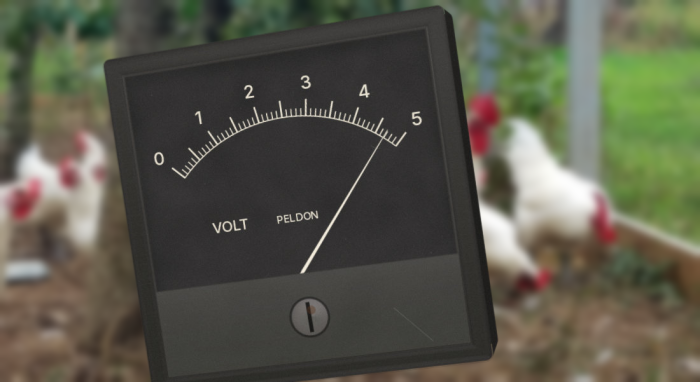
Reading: 4.7,V
